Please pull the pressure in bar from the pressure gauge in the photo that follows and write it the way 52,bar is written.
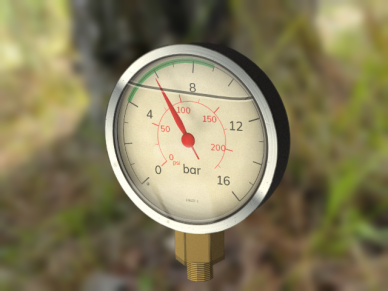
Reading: 6,bar
